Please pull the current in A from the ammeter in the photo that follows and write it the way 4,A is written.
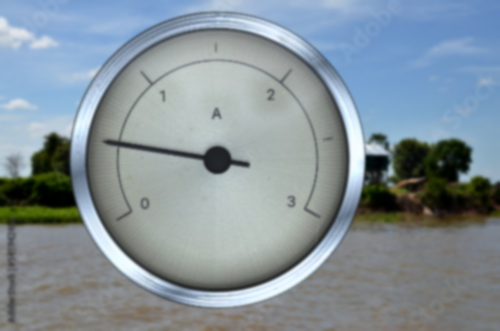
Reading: 0.5,A
